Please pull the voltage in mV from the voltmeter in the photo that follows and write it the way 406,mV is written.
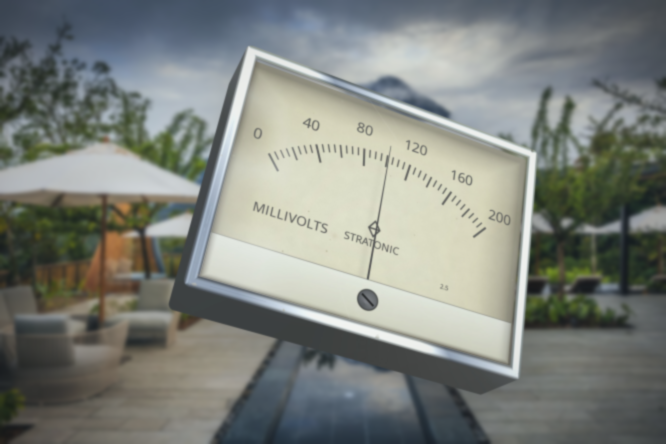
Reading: 100,mV
